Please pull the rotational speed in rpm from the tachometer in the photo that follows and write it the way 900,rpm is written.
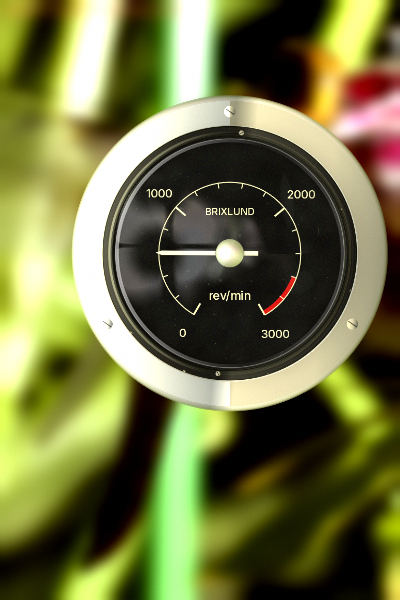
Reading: 600,rpm
